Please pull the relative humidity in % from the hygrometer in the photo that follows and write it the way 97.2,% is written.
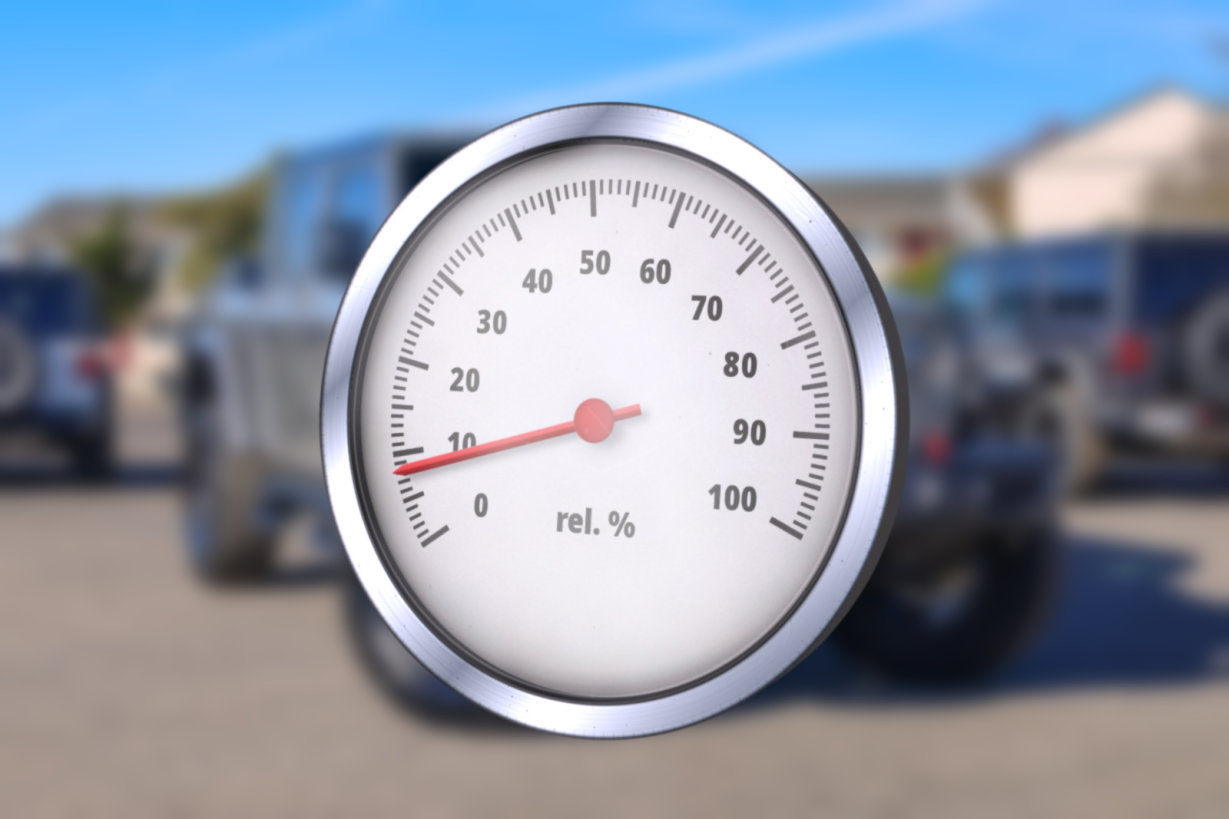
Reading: 8,%
